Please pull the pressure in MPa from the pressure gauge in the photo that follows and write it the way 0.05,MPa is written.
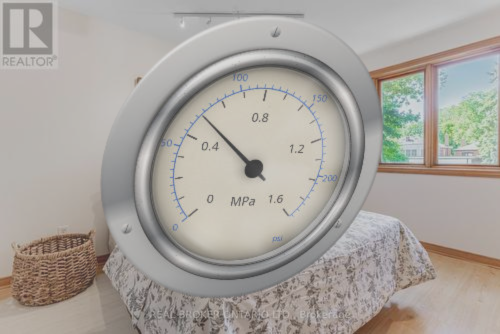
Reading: 0.5,MPa
